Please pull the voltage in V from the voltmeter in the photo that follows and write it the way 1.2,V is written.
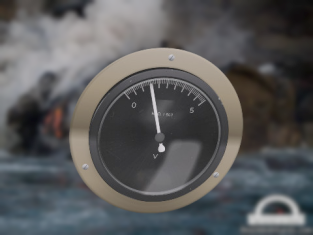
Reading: 1.5,V
